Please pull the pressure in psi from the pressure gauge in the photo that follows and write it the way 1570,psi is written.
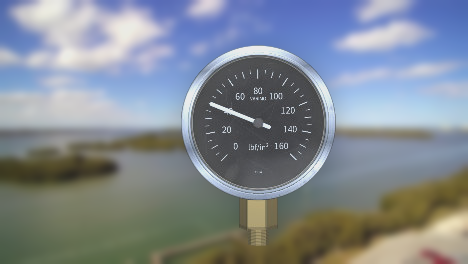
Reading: 40,psi
